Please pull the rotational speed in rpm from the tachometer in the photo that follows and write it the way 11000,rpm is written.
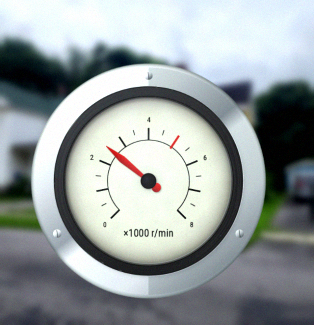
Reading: 2500,rpm
